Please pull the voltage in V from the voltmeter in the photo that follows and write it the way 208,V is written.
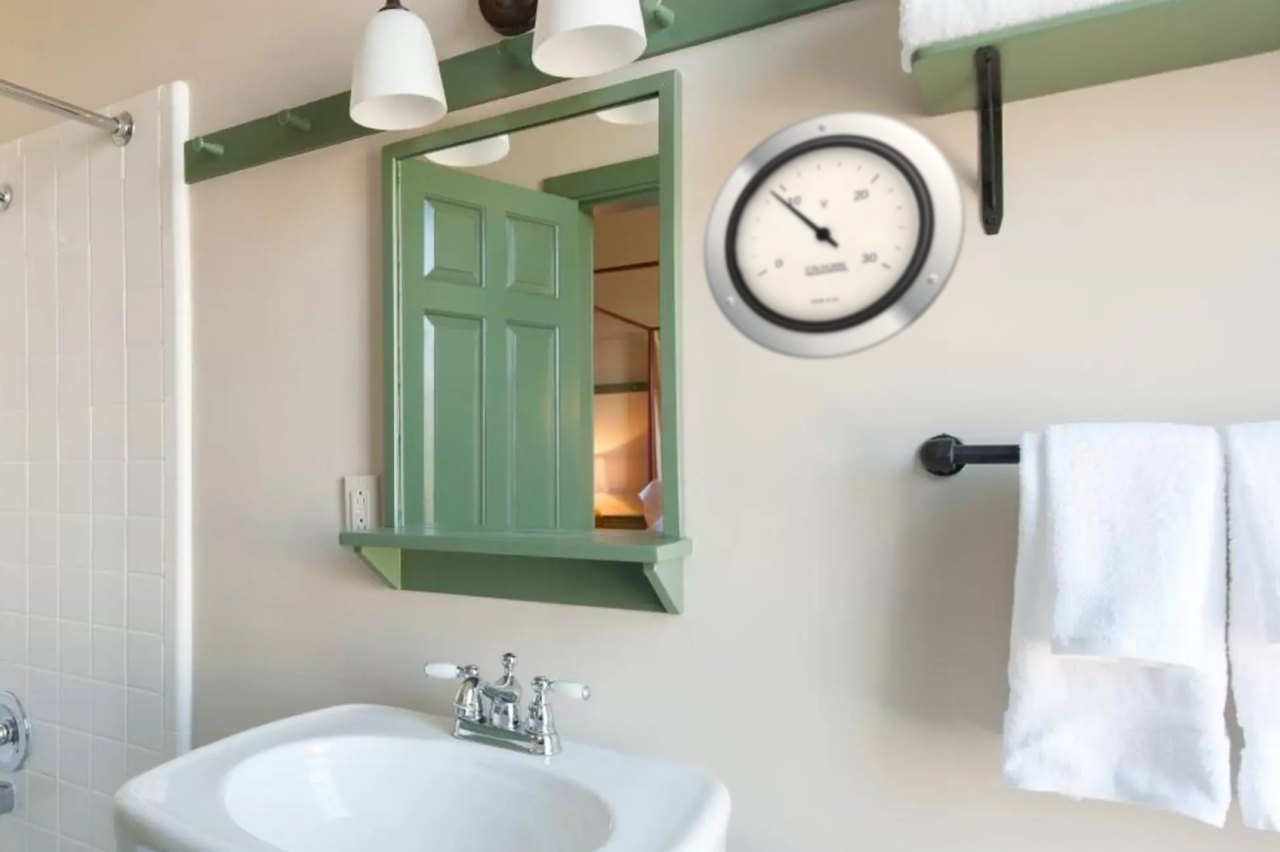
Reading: 9,V
